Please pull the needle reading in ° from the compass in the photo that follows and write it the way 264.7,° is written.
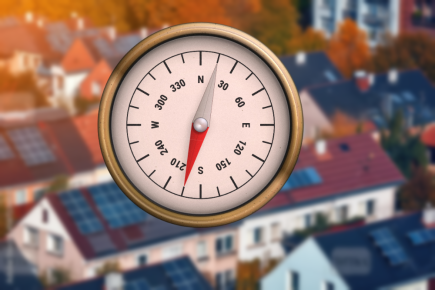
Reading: 195,°
